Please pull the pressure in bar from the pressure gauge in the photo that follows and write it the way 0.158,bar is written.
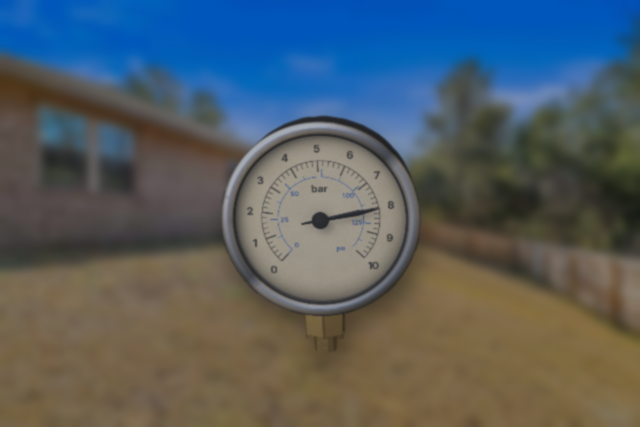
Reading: 8,bar
